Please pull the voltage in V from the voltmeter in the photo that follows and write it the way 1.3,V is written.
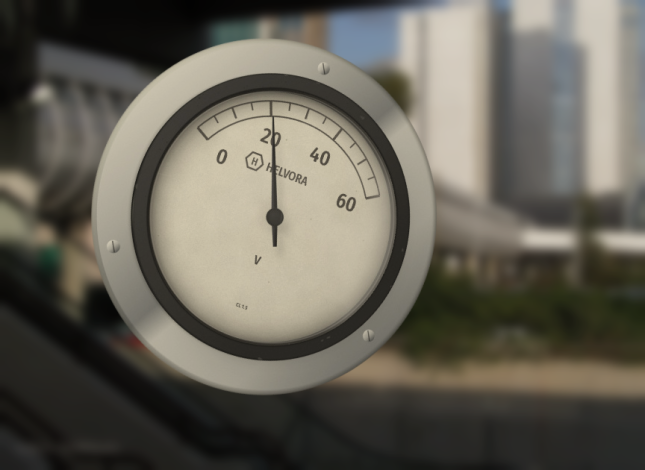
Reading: 20,V
